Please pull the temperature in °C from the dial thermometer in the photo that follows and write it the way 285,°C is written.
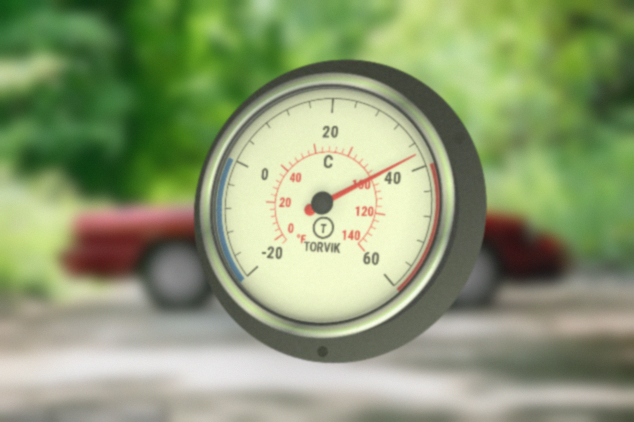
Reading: 38,°C
